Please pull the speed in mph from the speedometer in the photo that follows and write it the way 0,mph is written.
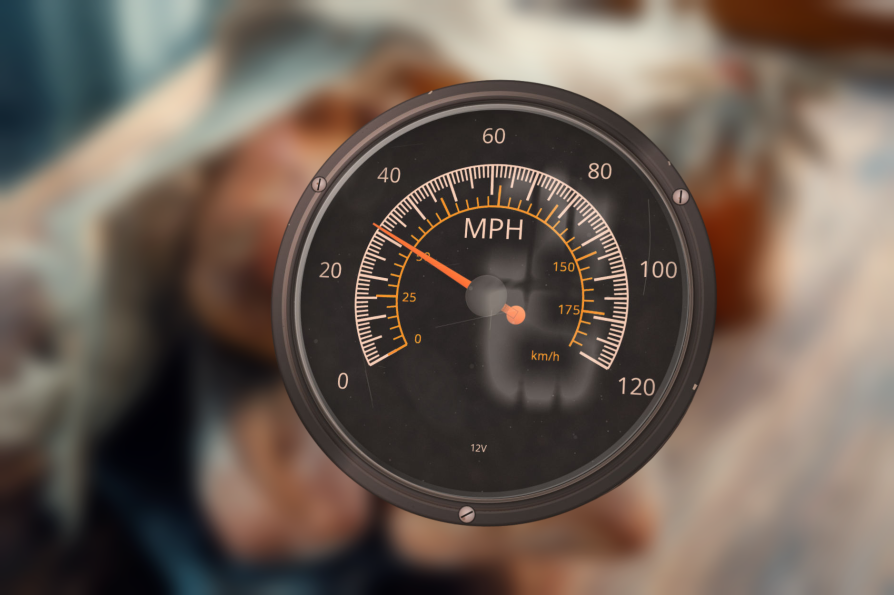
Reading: 31,mph
